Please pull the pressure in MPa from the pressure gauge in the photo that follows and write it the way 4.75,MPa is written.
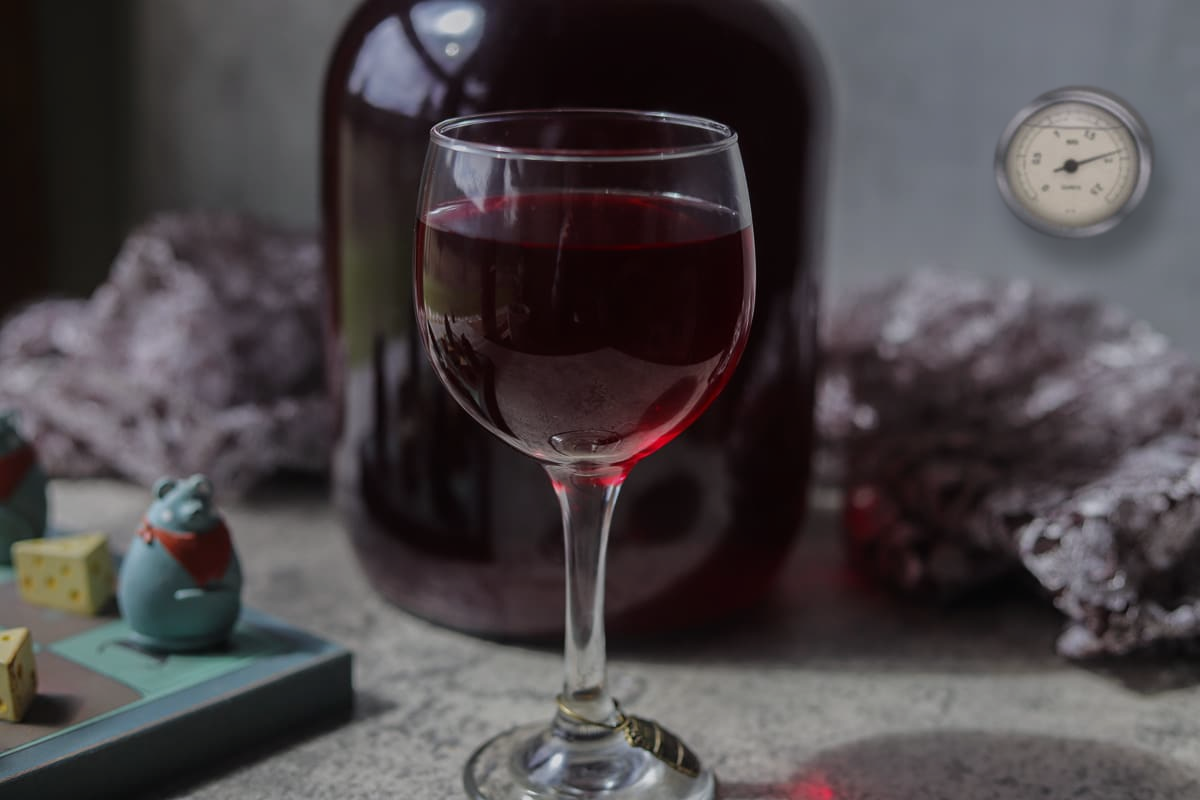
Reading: 1.9,MPa
